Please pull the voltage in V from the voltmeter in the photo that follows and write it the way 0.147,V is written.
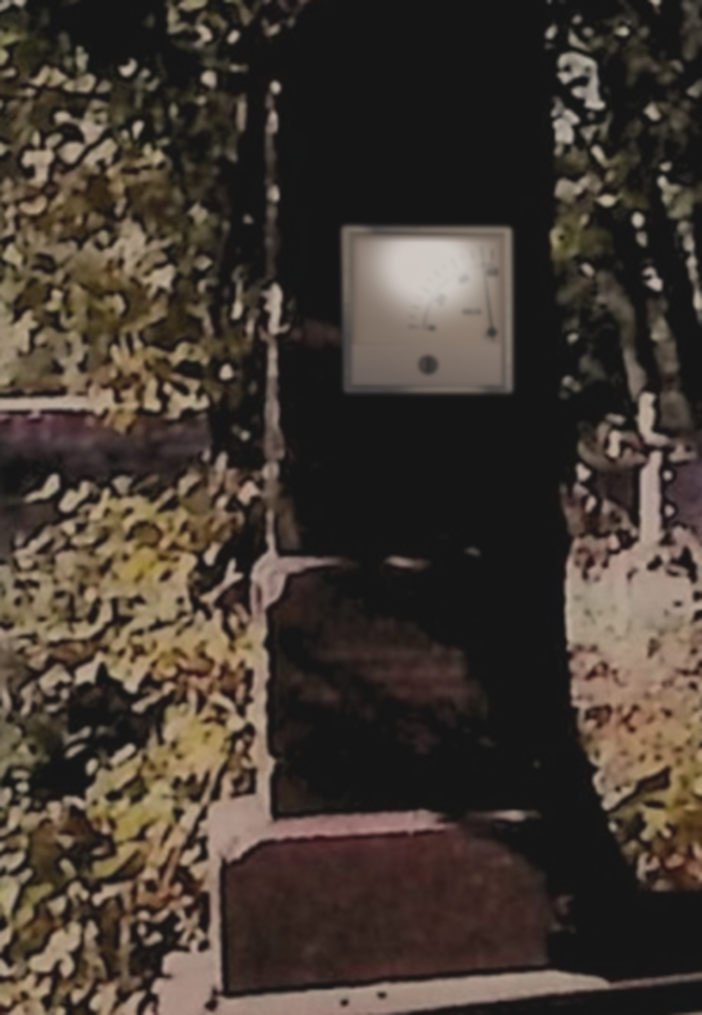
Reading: 55,V
